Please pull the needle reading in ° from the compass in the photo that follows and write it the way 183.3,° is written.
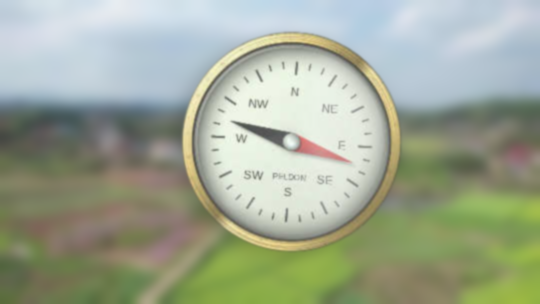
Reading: 105,°
